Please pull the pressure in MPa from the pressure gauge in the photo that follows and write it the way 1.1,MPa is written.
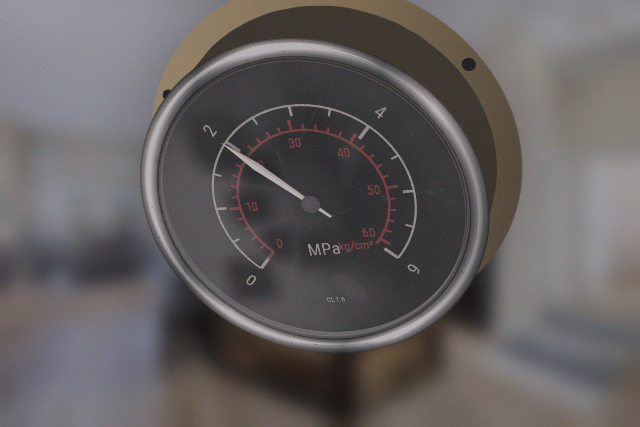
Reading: 2,MPa
